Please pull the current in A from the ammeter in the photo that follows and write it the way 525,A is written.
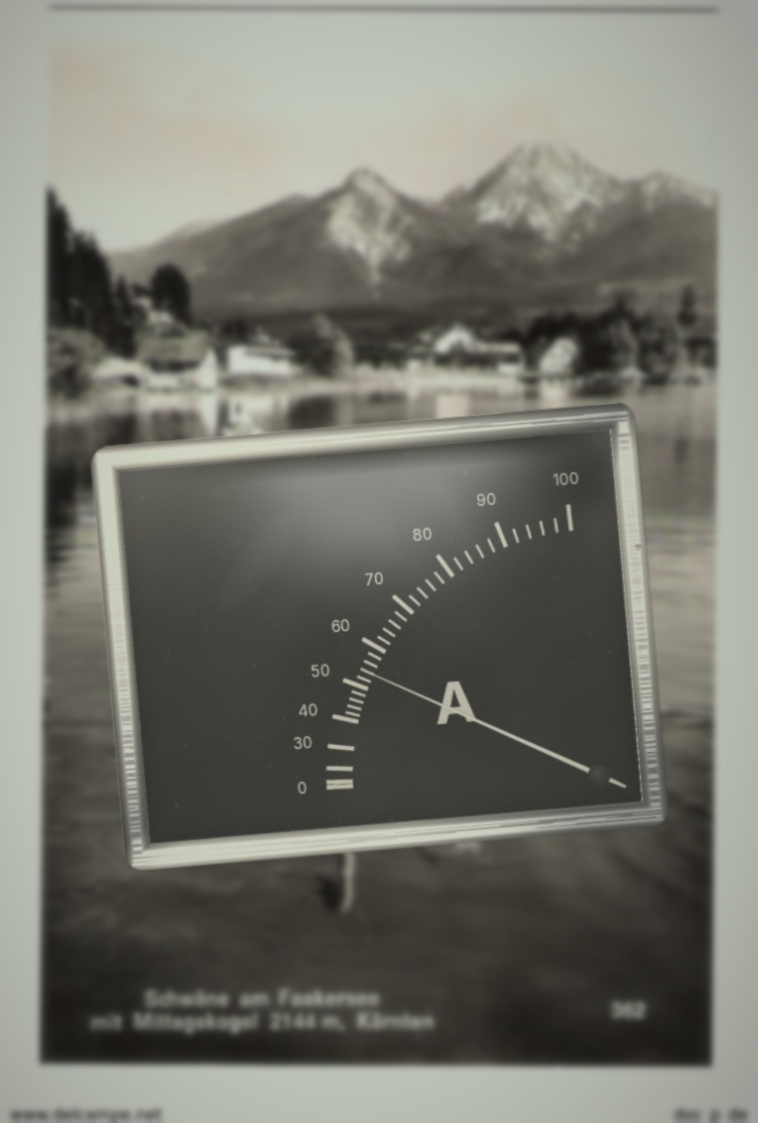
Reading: 54,A
